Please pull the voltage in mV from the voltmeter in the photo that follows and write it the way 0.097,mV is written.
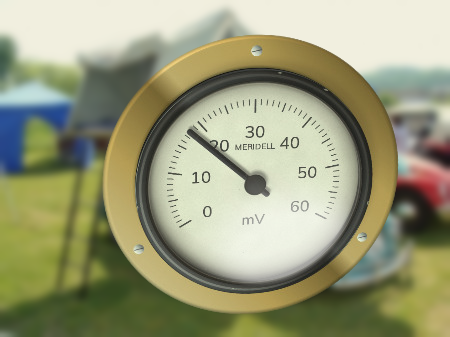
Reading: 18,mV
